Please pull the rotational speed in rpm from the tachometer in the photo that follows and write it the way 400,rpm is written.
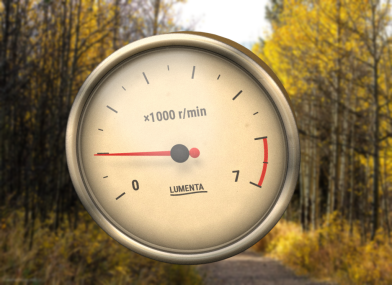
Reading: 1000,rpm
